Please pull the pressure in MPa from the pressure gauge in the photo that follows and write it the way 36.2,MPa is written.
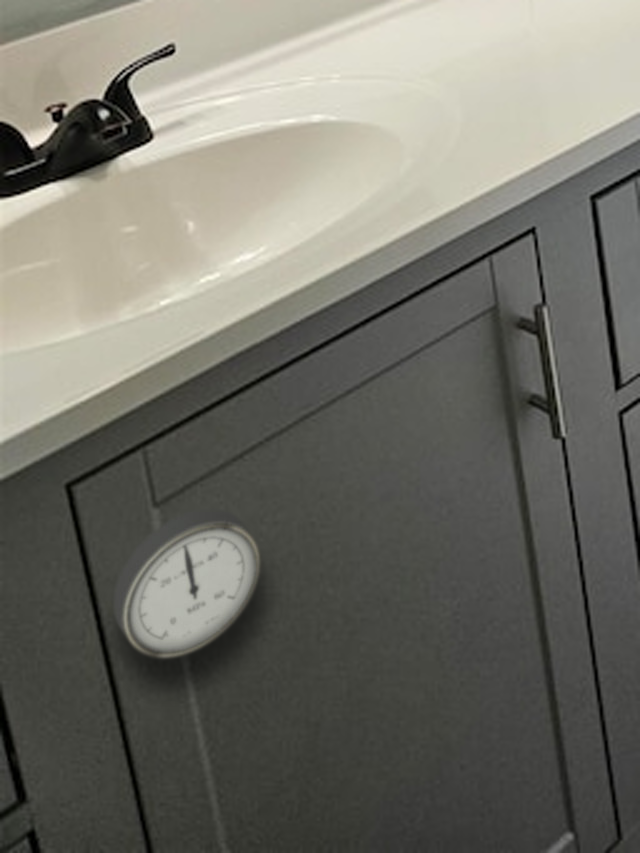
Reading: 30,MPa
